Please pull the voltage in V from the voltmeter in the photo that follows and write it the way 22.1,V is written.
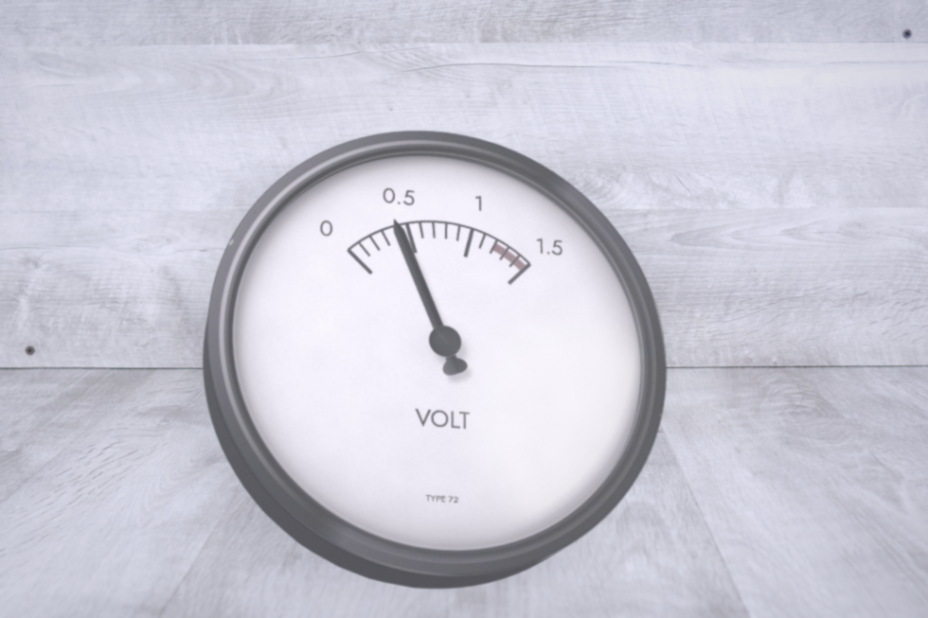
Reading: 0.4,V
